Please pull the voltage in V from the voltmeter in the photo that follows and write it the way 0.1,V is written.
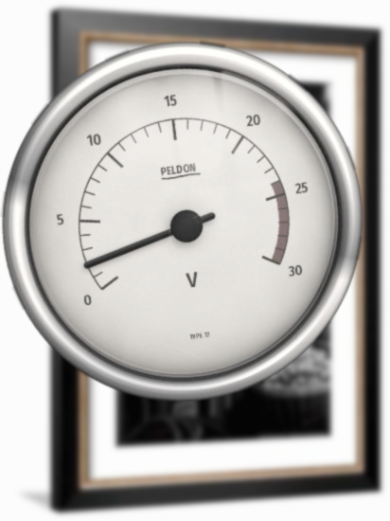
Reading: 2,V
